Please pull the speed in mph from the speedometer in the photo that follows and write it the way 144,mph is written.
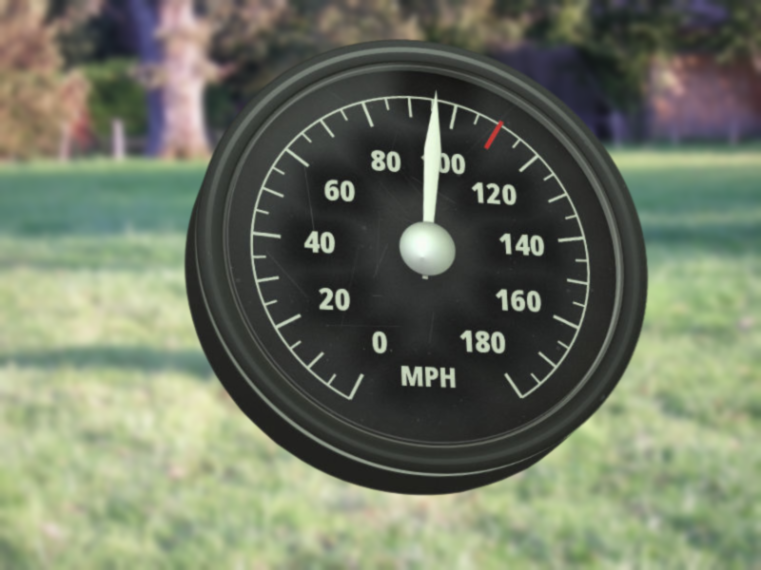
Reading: 95,mph
